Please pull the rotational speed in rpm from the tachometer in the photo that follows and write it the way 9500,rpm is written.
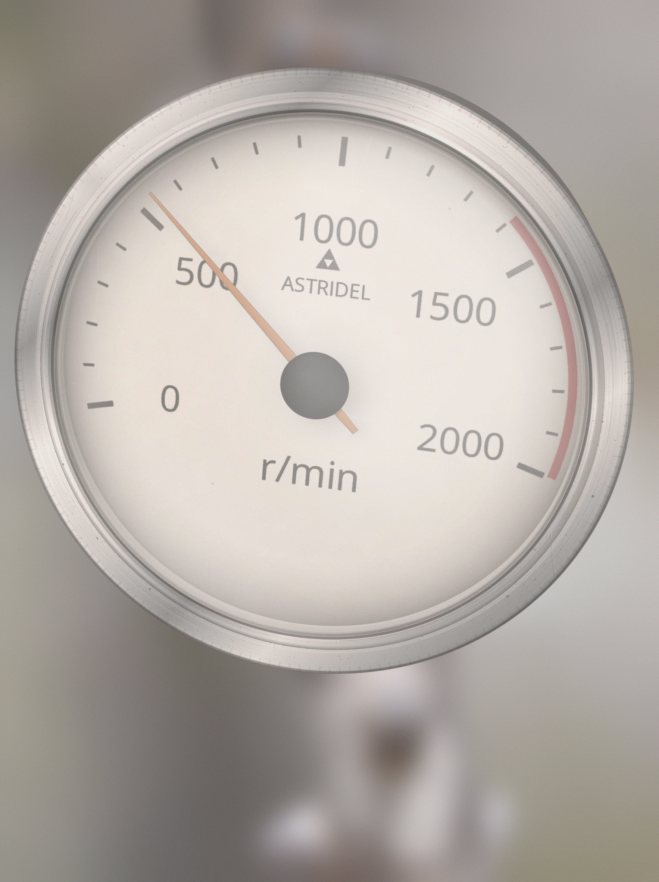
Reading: 550,rpm
